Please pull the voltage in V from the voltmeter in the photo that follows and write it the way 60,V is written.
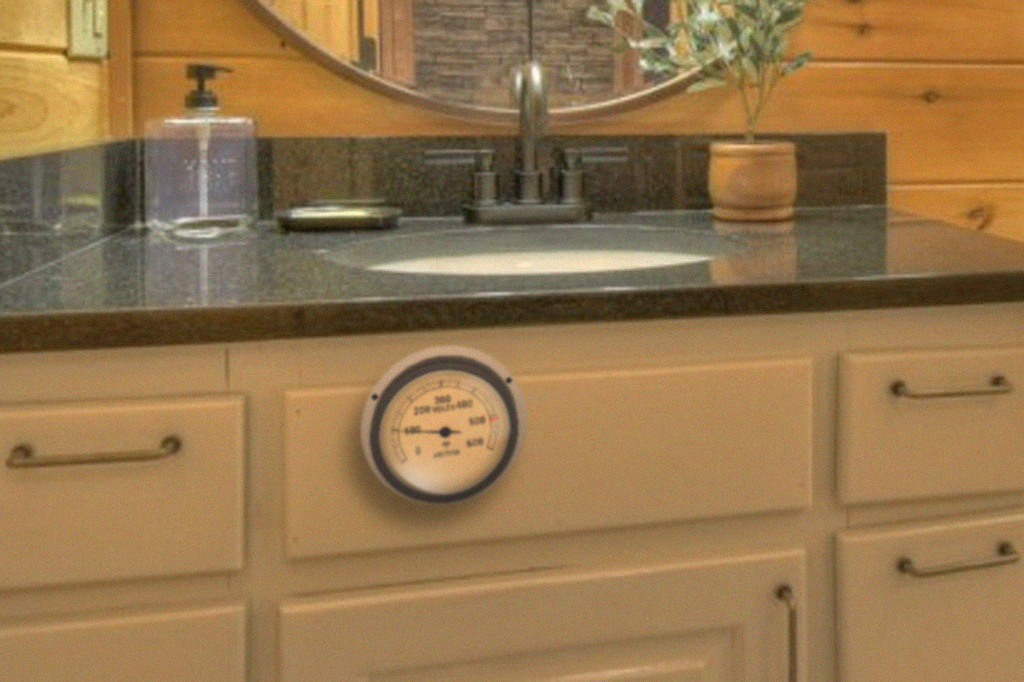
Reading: 100,V
